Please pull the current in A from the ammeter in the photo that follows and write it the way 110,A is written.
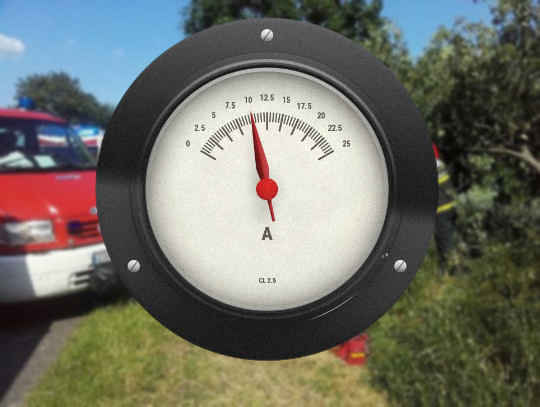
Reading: 10,A
